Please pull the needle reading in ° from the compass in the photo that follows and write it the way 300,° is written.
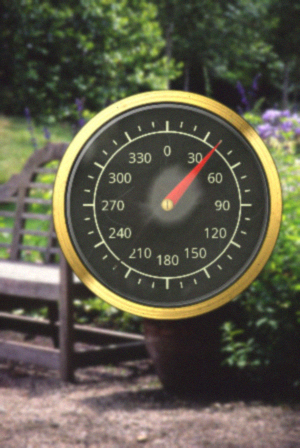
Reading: 40,°
